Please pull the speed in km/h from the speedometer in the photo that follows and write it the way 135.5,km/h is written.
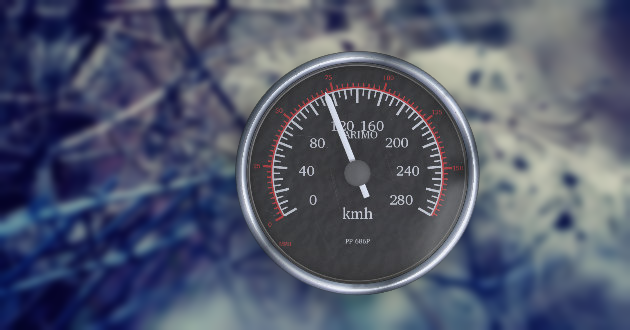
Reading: 115,km/h
